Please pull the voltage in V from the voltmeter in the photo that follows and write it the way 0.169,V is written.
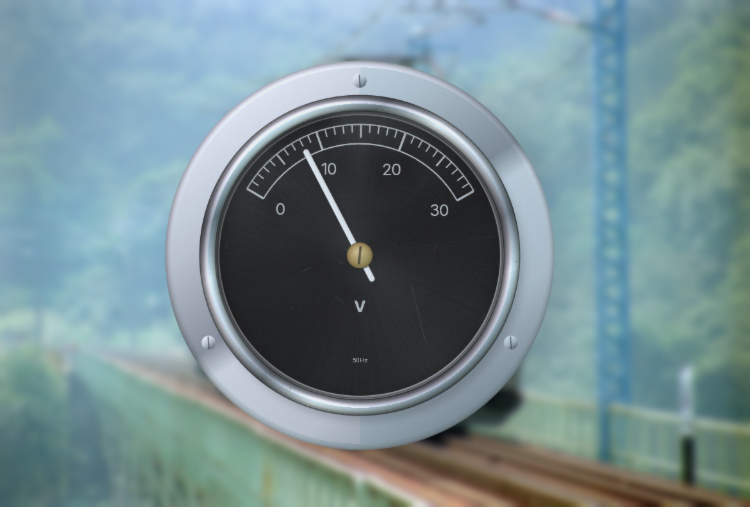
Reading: 8,V
